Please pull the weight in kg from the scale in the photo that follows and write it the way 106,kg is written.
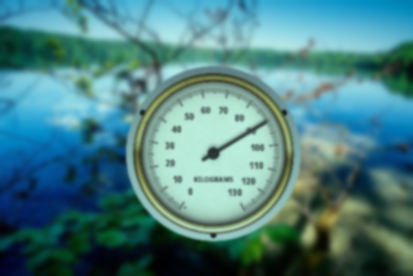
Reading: 90,kg
